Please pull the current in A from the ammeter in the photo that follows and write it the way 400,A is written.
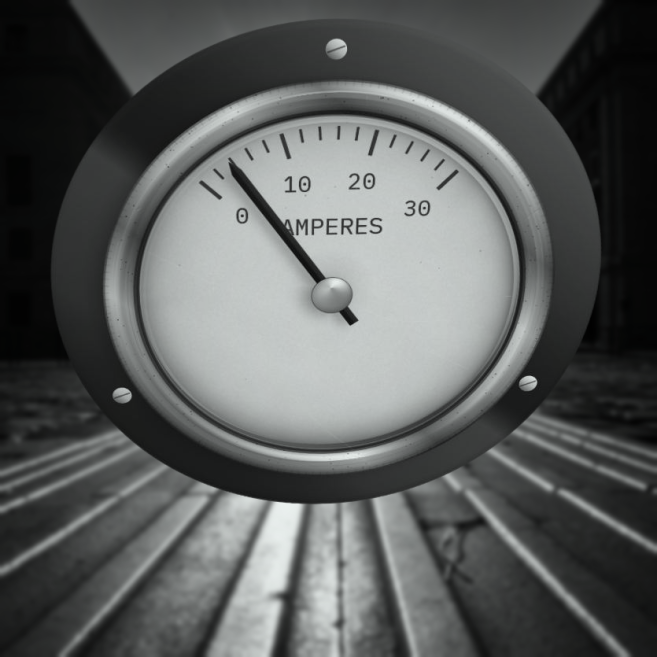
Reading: 4,A
